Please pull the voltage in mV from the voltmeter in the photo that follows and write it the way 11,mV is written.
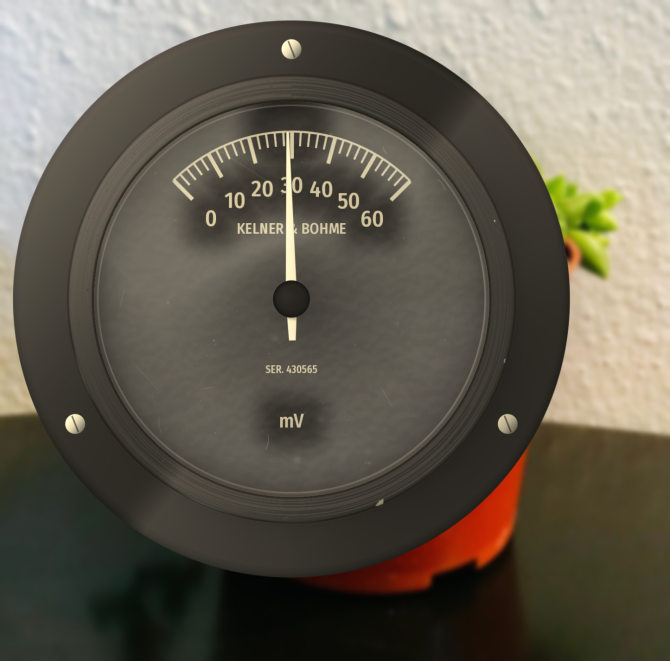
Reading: 29,mV
